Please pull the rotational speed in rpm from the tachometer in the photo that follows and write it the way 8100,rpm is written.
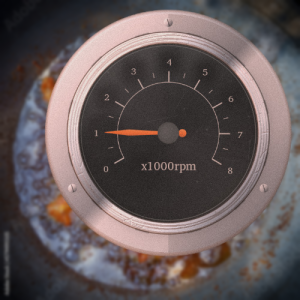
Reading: 1000,rpm
